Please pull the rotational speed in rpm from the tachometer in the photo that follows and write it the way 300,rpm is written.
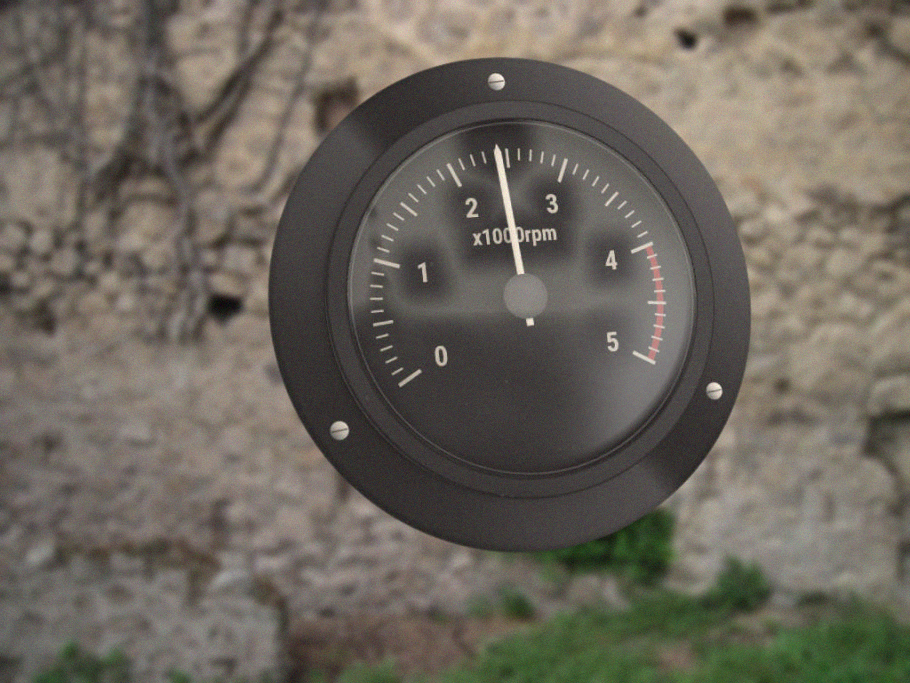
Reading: 2400,rpm
